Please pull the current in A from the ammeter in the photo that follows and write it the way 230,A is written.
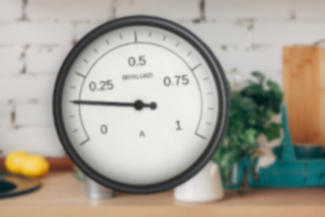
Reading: 0.15,A
